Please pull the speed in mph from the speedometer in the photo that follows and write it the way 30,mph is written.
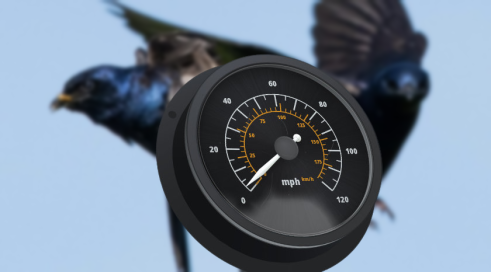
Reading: 2.5,mph
